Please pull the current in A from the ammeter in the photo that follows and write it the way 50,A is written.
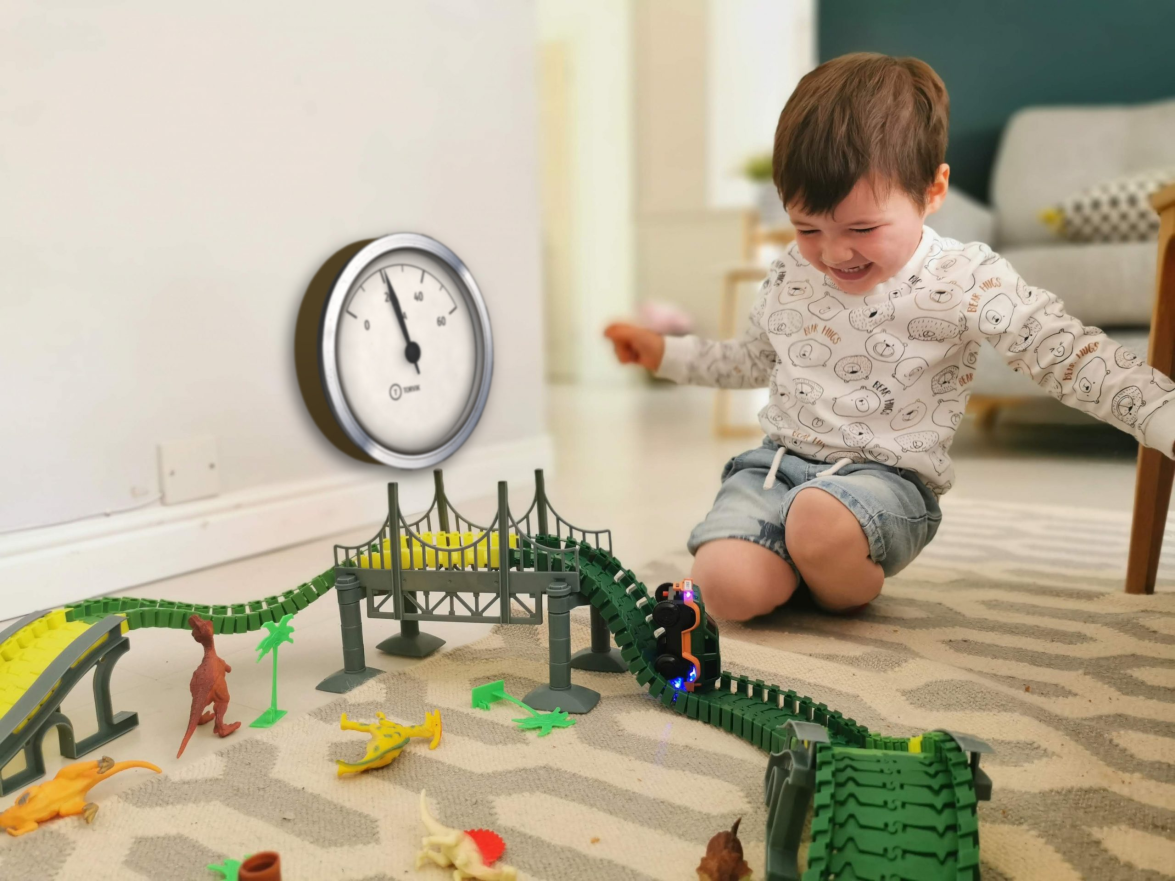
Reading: 20,A
